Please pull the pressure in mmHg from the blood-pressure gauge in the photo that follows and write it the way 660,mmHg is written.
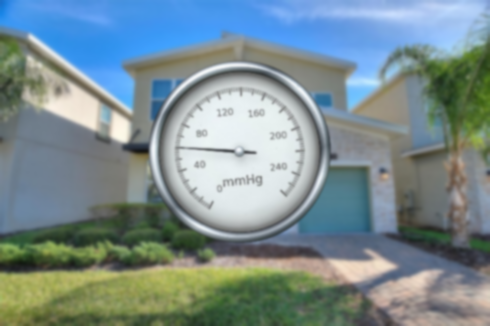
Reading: 60,mmHg
